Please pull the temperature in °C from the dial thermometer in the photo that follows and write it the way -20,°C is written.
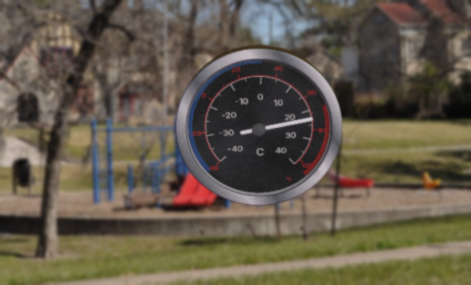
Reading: 22.5,°C
